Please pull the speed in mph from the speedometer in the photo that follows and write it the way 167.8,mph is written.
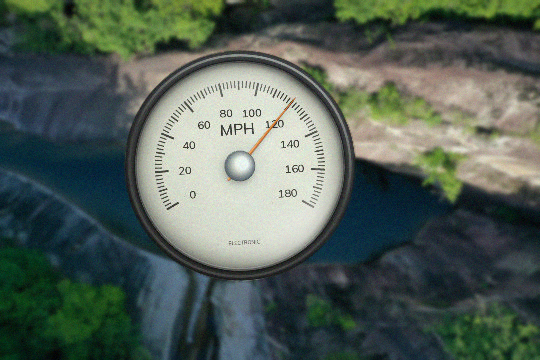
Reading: 120,mph
